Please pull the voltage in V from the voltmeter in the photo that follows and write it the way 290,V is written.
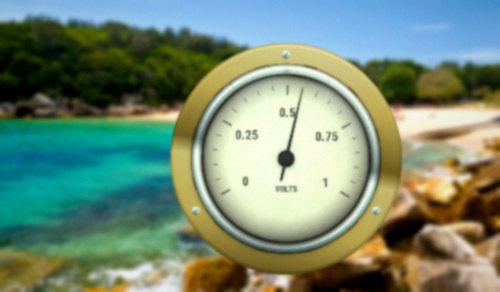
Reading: 0.55,V
